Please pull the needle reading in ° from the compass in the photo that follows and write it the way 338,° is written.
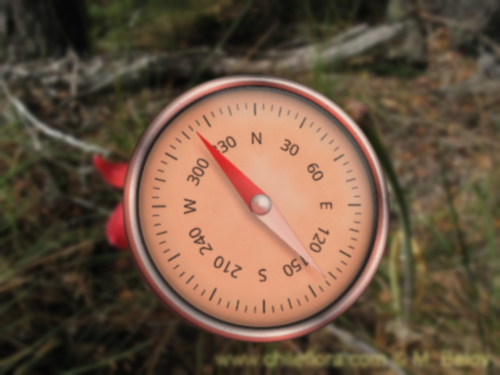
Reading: 320,°
